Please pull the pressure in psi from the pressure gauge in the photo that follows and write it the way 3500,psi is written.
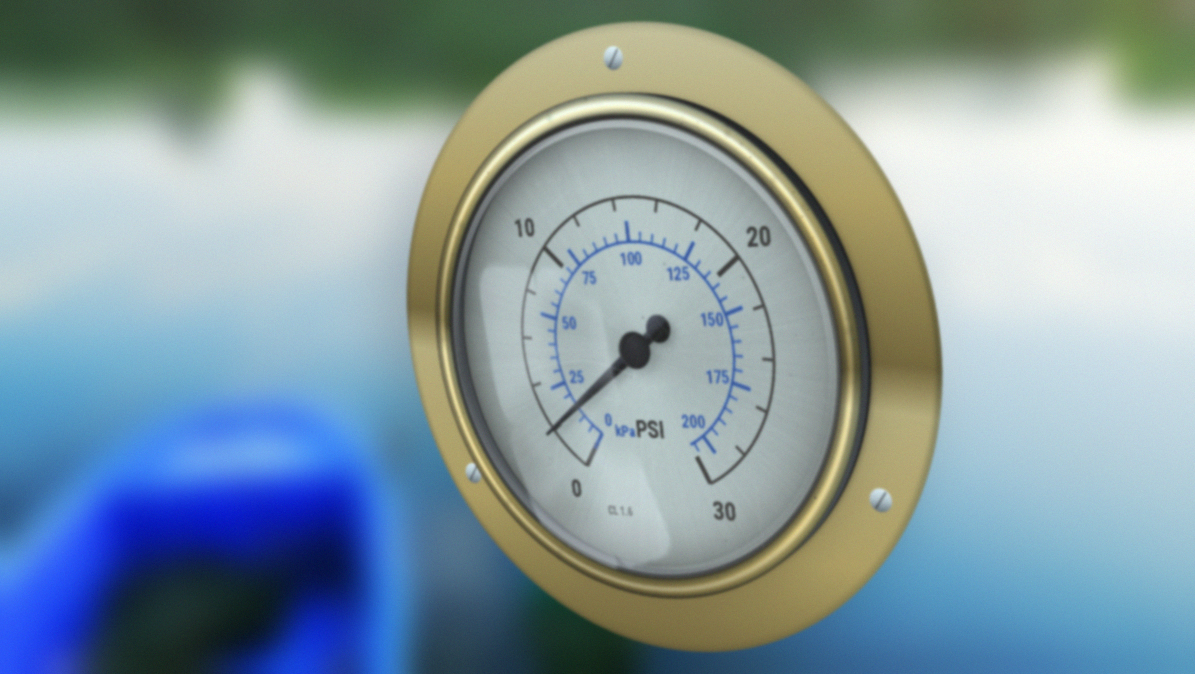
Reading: 2,psi
